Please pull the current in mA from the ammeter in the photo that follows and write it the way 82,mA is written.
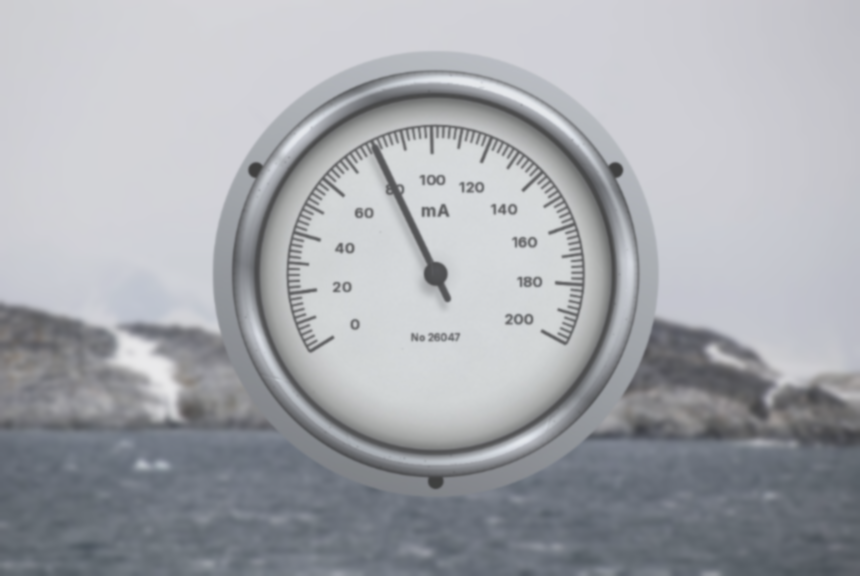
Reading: 80,mA
